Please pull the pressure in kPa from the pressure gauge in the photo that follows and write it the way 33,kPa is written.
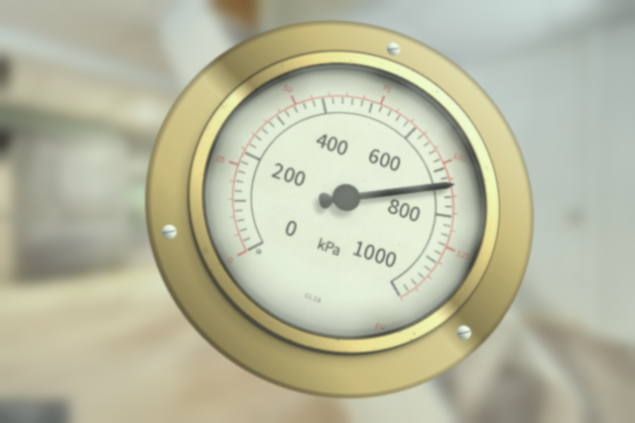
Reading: 740,kPa
